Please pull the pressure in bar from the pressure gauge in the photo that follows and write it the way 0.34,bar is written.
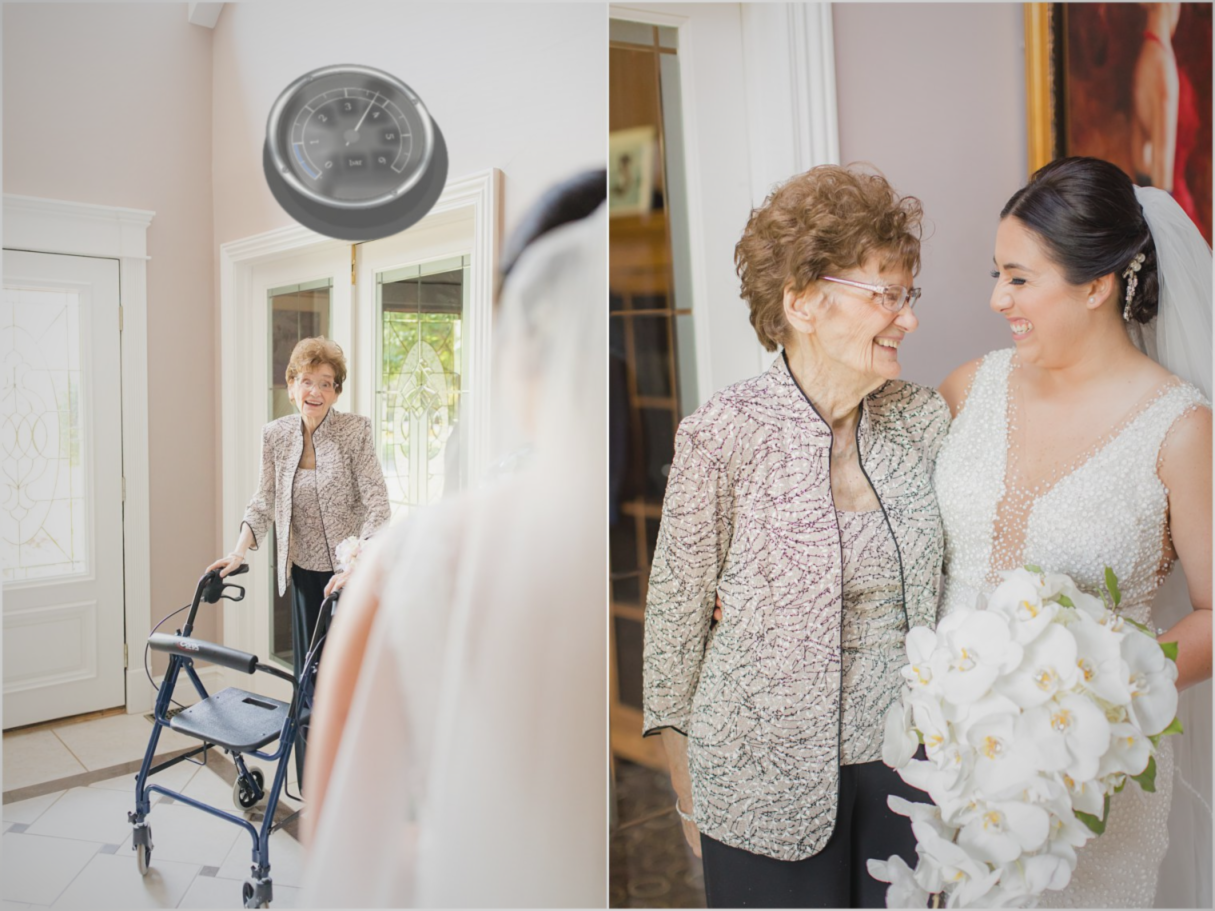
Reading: 3.75,bar
